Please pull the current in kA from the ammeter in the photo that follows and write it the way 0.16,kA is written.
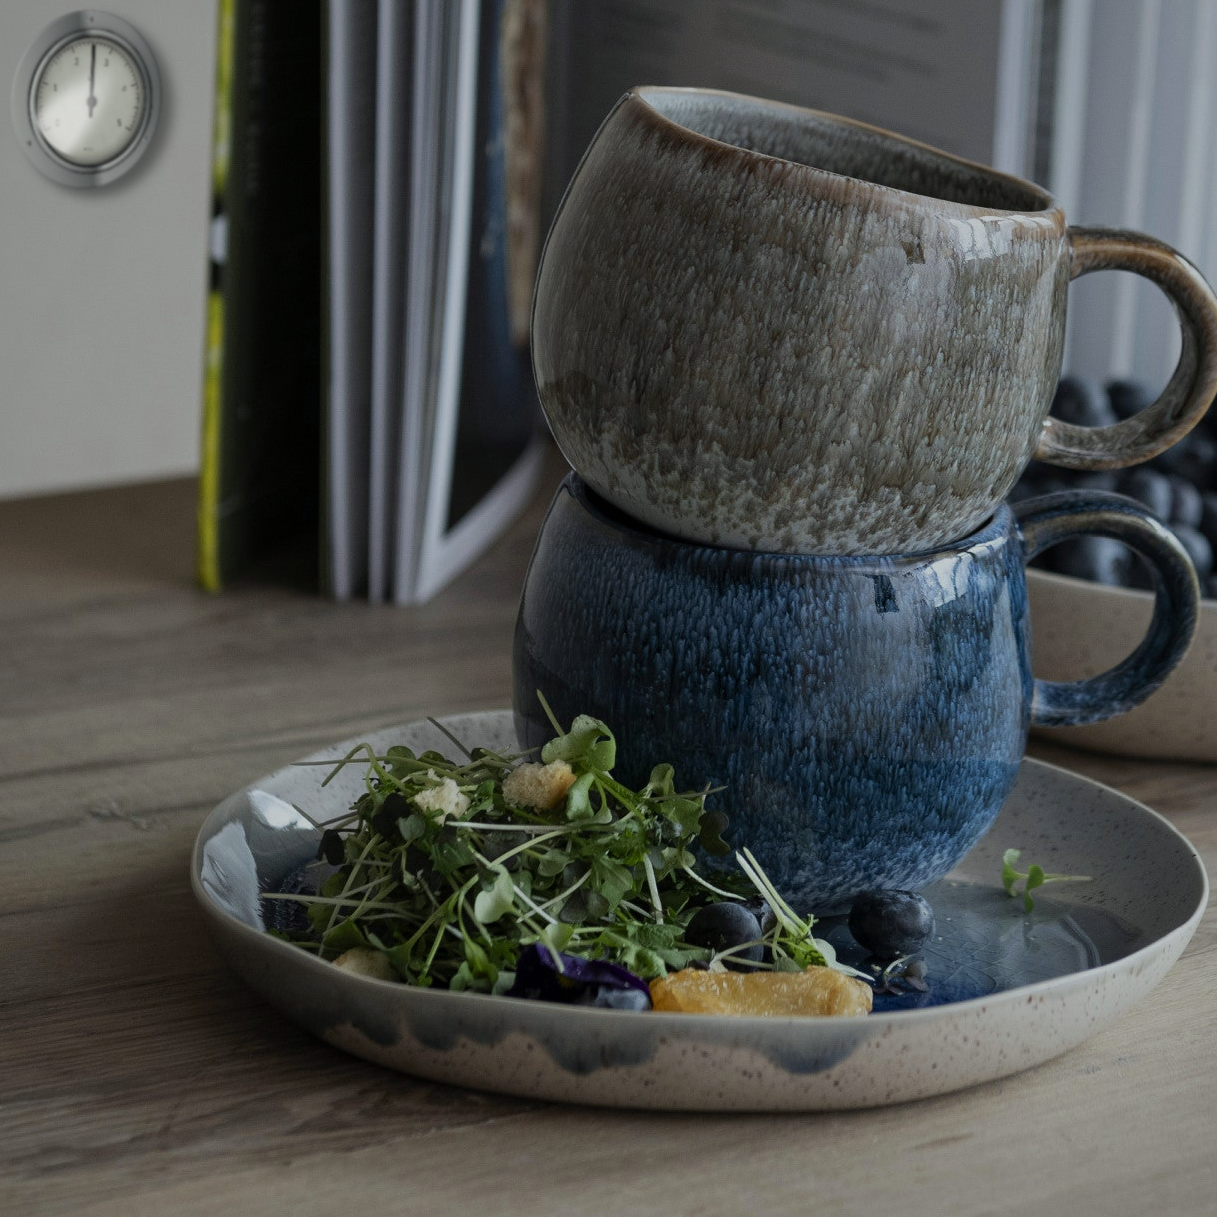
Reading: 2.5,kA
